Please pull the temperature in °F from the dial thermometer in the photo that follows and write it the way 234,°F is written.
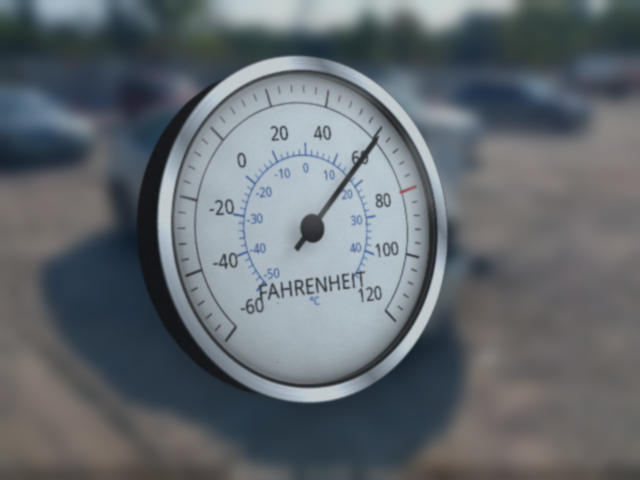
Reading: 60,°F
